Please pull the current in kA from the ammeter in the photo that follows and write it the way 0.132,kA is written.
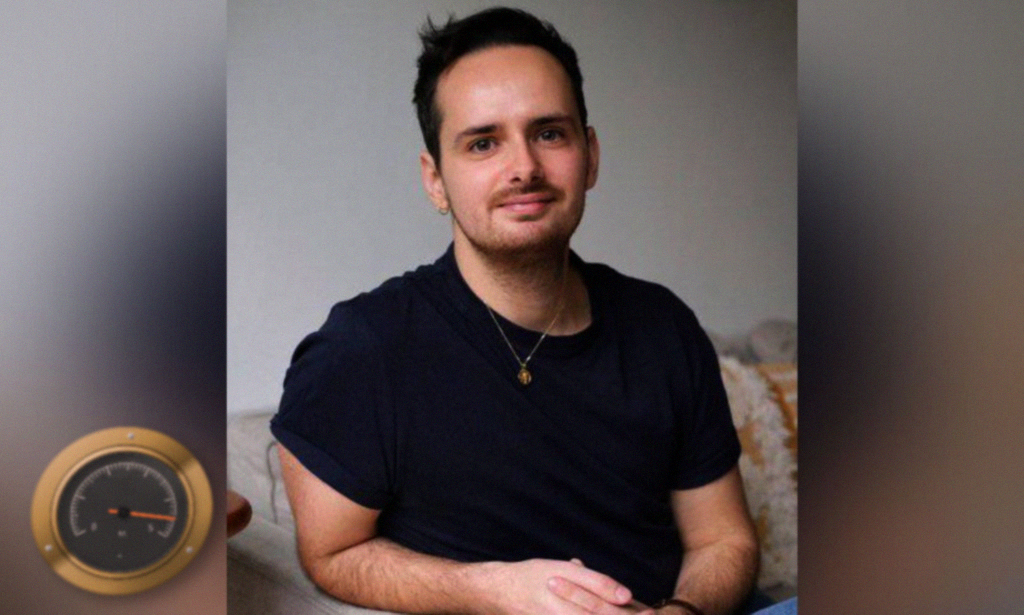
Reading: 4.5,kA
